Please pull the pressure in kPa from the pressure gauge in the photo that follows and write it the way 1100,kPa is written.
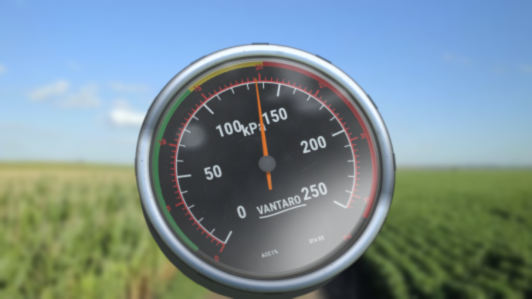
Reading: 135,kPa
